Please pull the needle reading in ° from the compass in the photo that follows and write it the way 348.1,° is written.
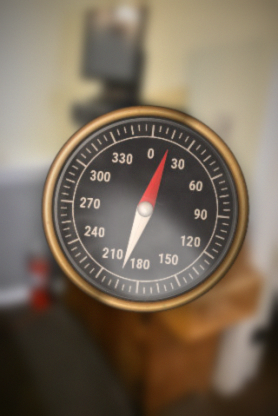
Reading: 15,°
